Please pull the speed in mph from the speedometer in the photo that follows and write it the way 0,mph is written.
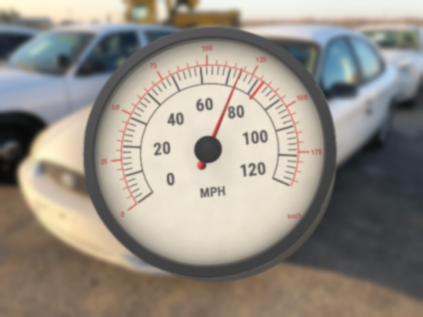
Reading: 74,mph
